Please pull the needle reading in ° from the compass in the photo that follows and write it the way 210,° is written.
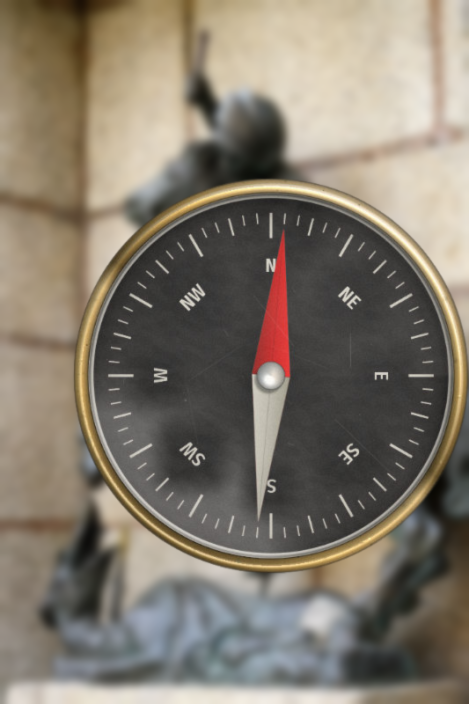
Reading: 5,°
